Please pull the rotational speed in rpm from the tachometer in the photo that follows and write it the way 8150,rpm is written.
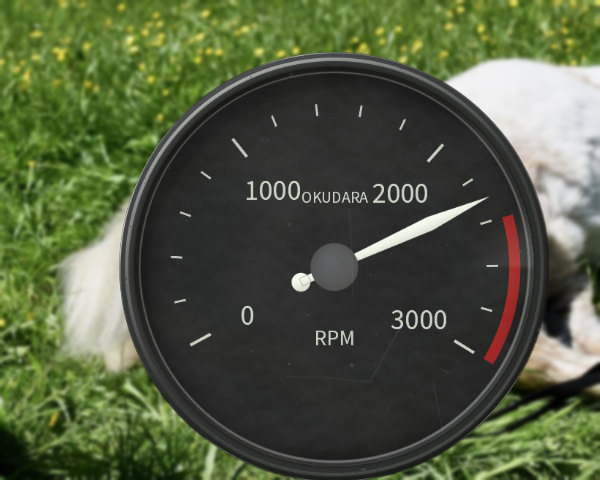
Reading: 2300,rpm
